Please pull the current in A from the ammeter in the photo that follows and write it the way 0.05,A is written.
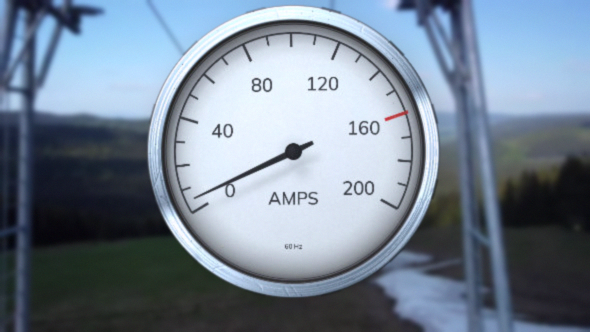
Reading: 5,A
